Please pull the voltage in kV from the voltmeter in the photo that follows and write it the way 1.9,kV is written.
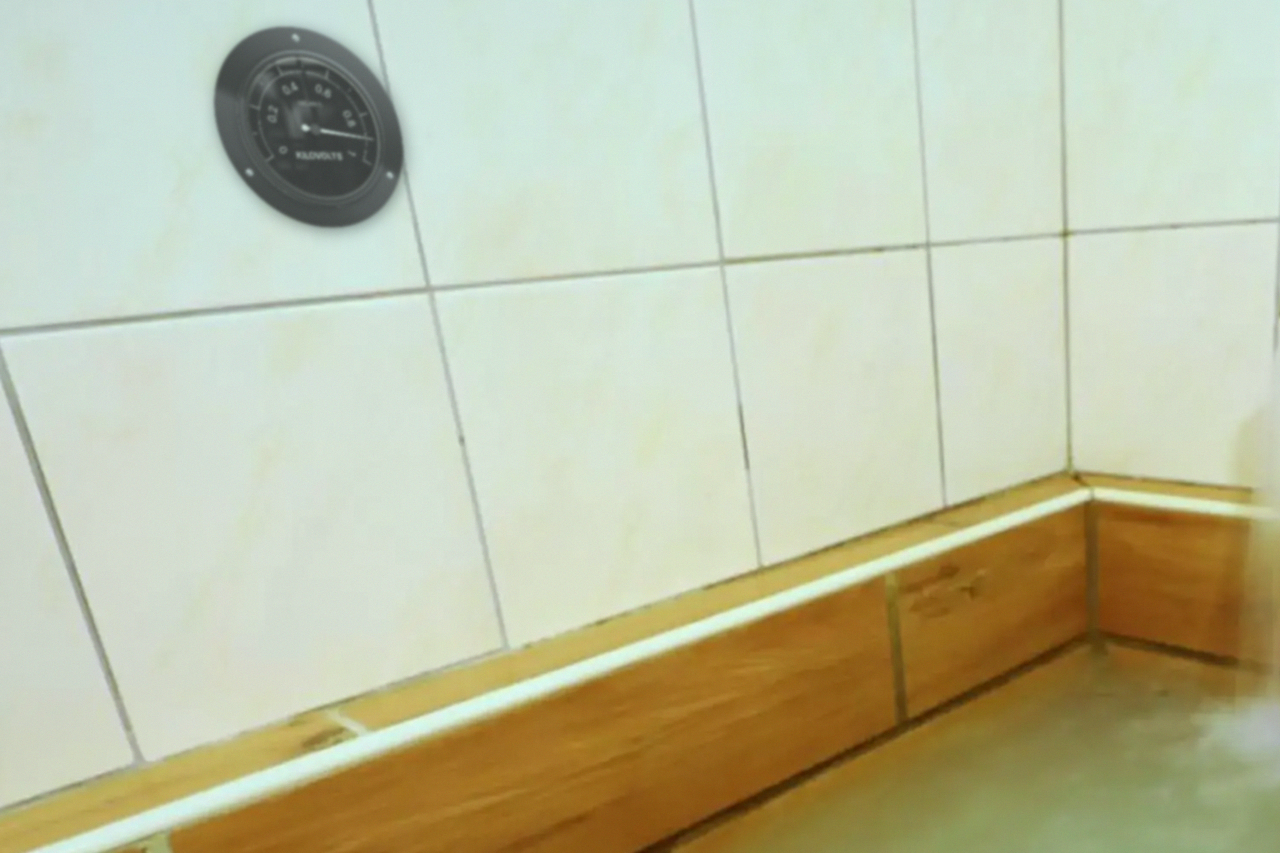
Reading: 0.9,kV
